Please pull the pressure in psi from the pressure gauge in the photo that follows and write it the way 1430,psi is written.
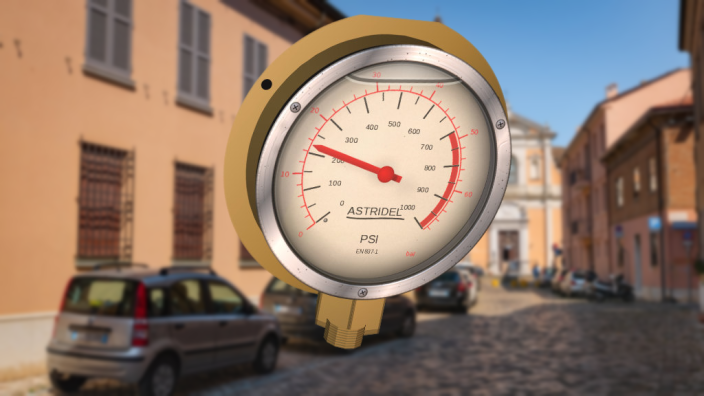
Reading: 225,psi
